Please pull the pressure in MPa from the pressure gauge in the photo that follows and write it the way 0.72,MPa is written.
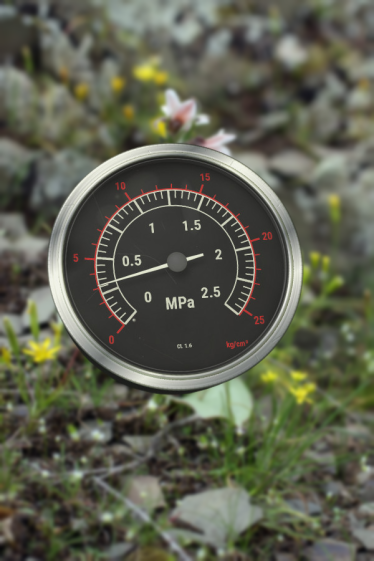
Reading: 0.3,MPa
